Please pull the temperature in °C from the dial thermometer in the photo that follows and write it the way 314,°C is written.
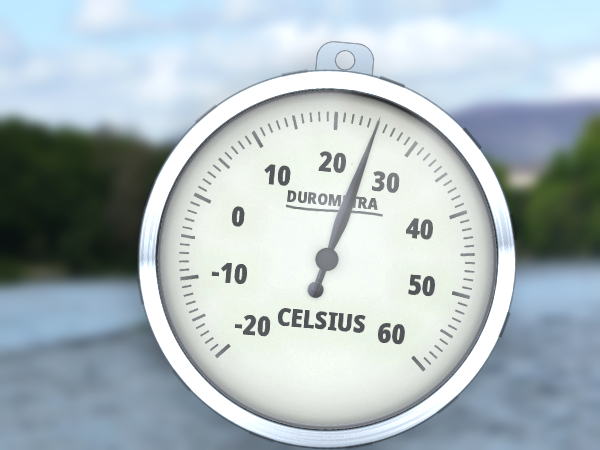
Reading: 25,°C
